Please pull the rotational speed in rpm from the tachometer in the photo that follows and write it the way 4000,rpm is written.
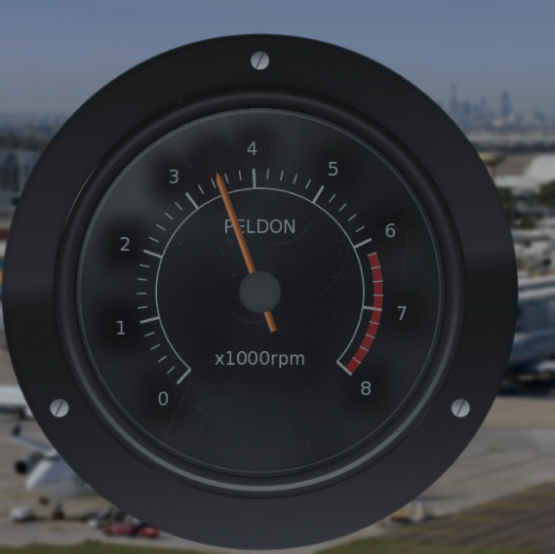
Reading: 3500,rpm
